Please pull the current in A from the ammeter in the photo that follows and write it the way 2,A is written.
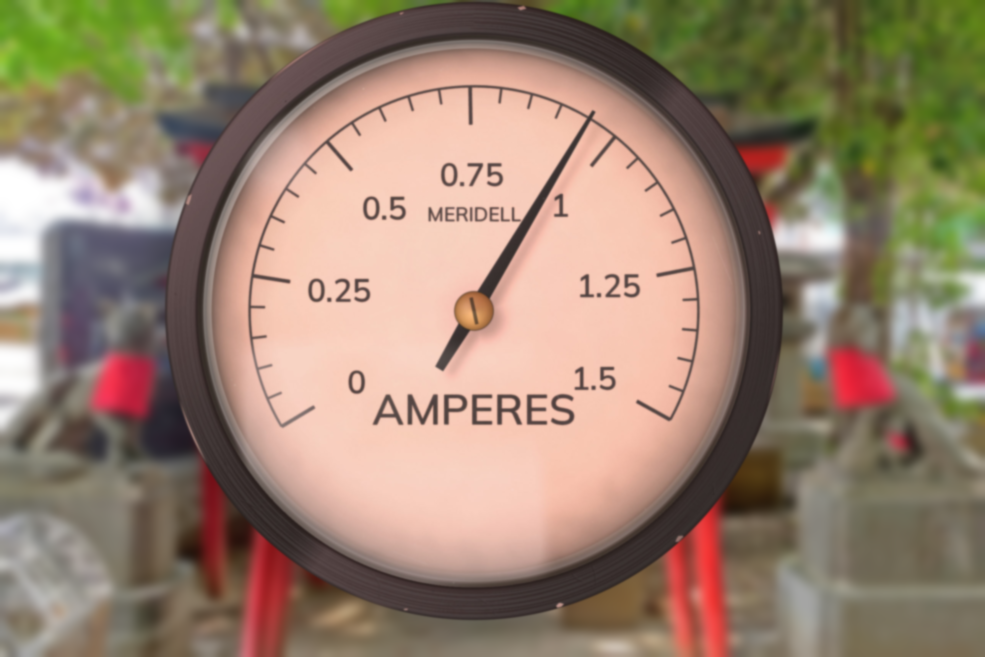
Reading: 0.95,A
